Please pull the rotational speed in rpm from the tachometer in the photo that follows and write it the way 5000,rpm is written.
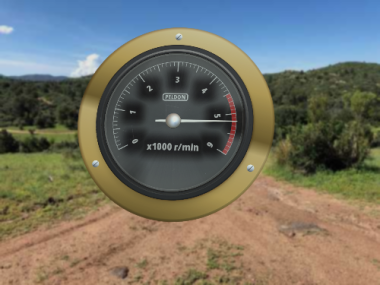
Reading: 5200,rpm
